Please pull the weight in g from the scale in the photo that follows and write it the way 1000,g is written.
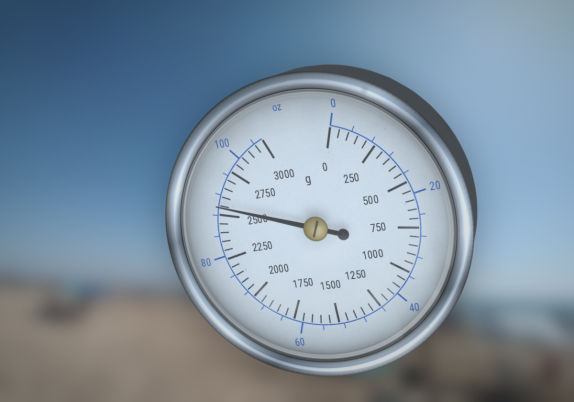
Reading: 2550,g
